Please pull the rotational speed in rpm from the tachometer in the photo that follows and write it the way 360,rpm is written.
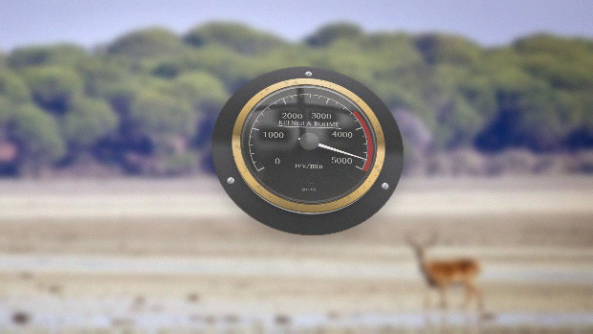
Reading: 4800,rpm
